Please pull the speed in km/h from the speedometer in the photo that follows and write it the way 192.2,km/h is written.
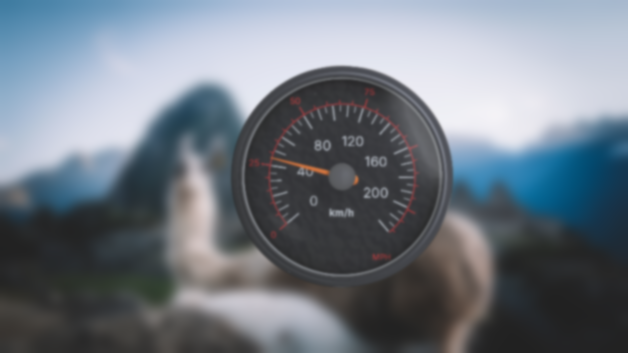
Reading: 45,km/h
